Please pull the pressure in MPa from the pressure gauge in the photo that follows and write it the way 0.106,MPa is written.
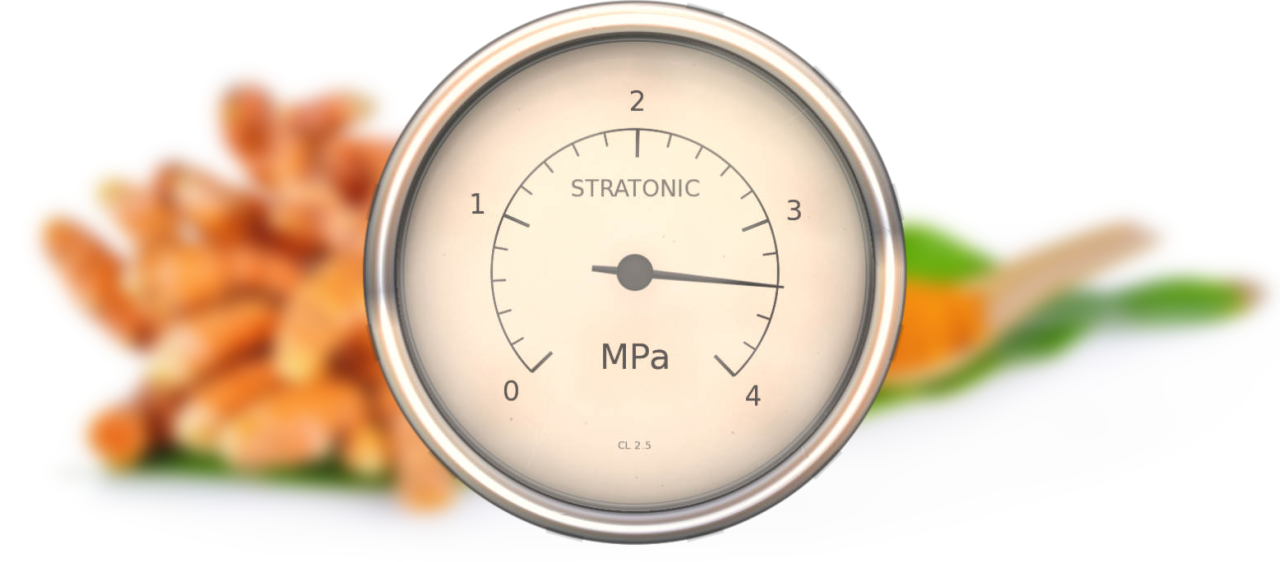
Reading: 3.4,MPa
